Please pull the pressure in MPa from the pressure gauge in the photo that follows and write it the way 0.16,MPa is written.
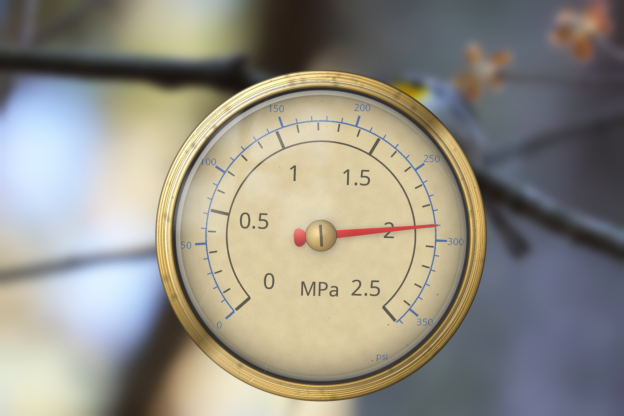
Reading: 2,MPa
